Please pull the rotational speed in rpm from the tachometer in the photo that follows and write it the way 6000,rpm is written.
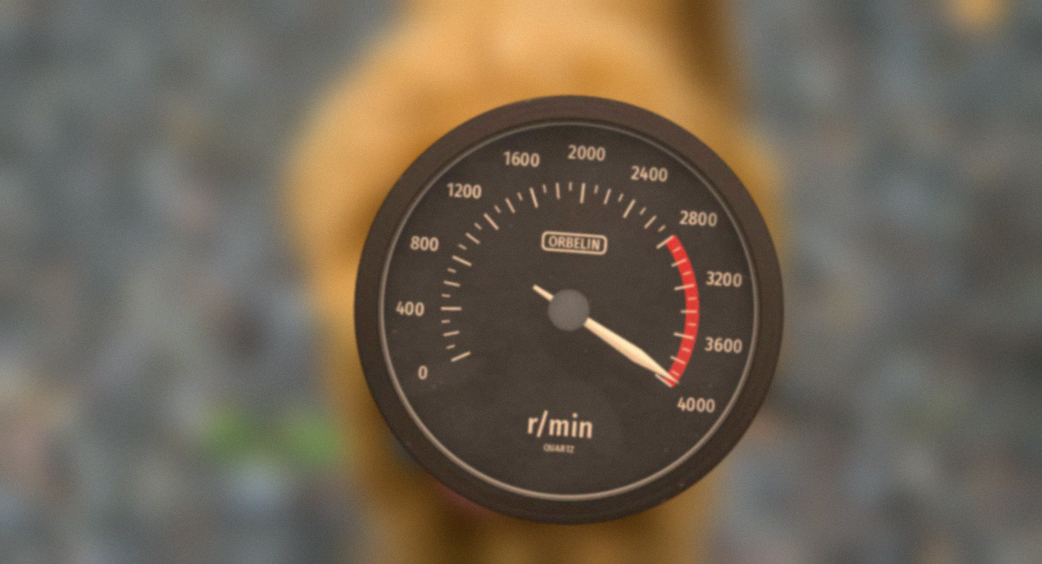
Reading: 3950,rpm
